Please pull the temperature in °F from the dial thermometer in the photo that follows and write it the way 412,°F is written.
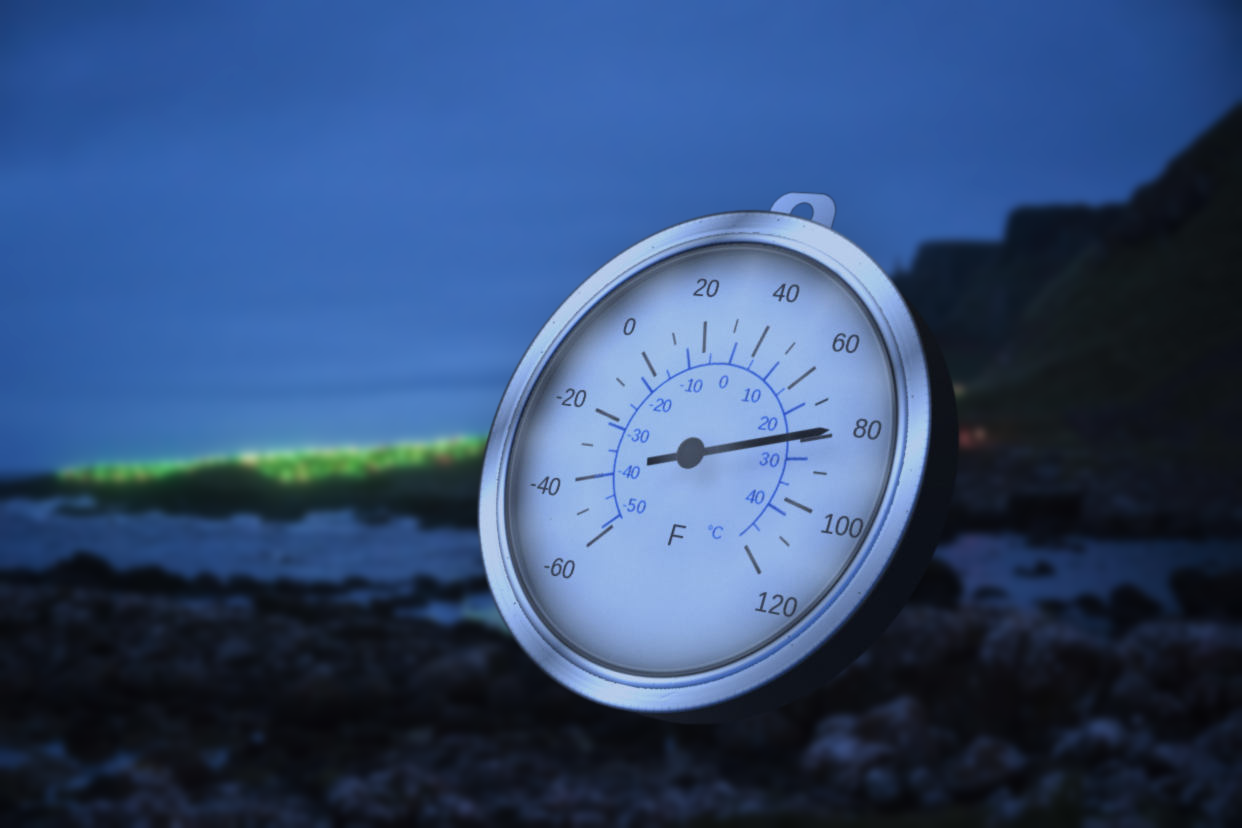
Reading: 80,°F
